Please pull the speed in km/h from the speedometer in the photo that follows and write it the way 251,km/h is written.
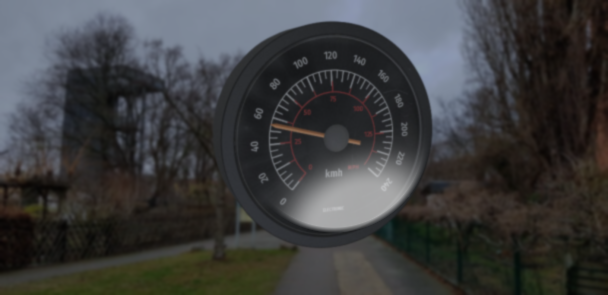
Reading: 55,km/h
